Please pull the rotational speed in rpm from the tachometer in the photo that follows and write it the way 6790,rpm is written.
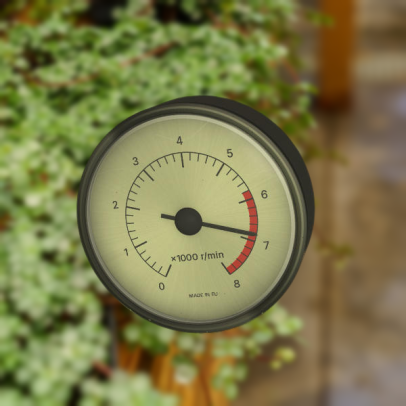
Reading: 6800,rpm
